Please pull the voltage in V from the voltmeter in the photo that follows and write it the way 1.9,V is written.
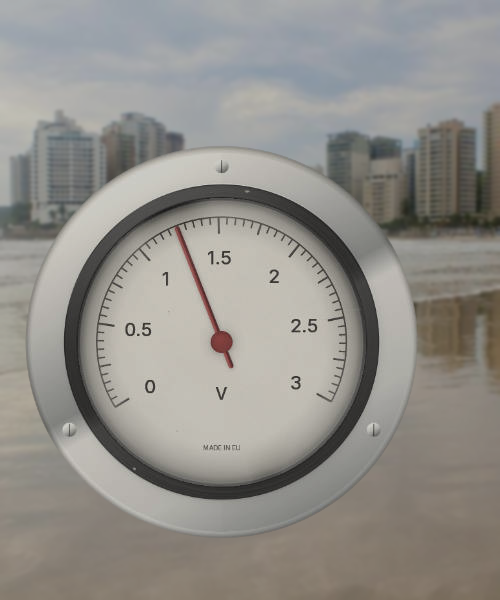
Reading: 1.25,V
